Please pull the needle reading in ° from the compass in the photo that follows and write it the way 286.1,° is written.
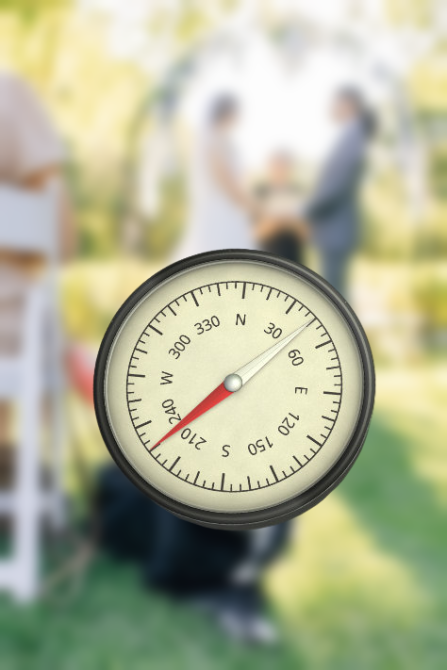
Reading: 225,°
